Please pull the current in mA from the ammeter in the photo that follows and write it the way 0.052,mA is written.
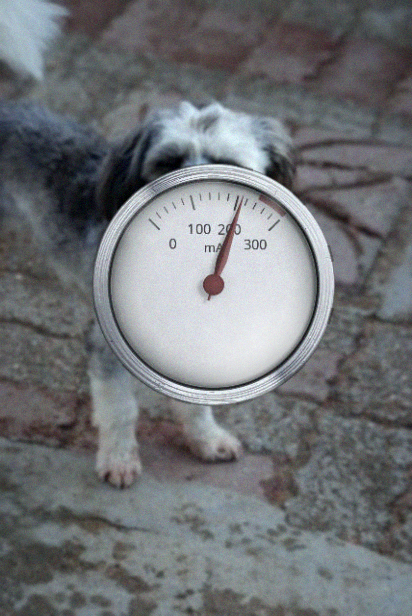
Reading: 210,mA
